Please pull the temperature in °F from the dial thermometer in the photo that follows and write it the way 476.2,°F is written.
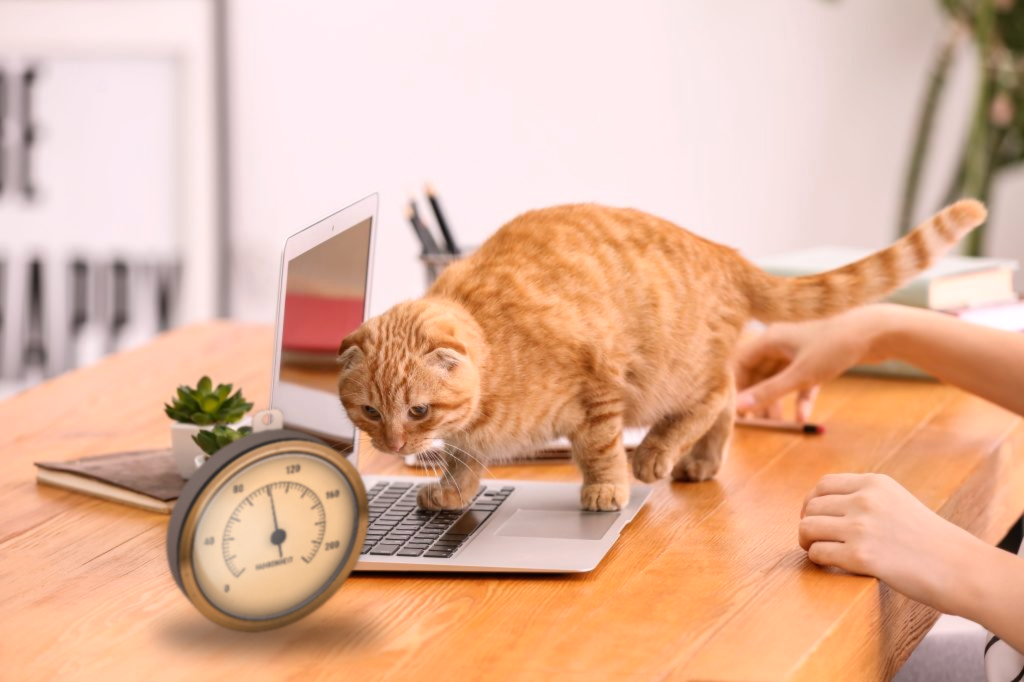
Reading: 100,°F
